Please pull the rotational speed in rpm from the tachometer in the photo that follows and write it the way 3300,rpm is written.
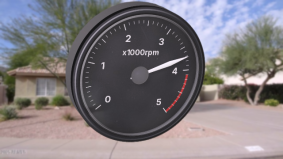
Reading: 3700,rpm
